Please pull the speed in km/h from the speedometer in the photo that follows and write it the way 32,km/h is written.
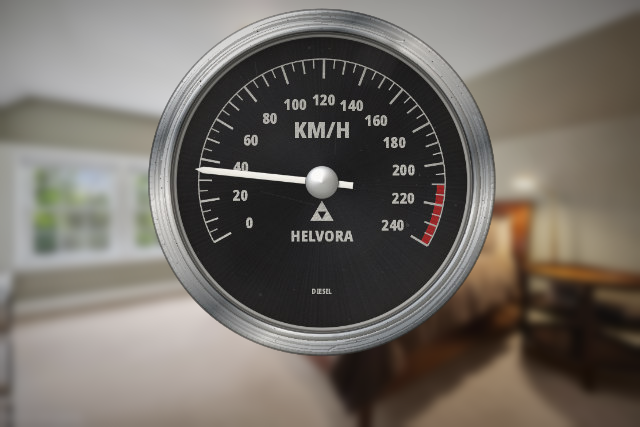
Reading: 35,km/h
